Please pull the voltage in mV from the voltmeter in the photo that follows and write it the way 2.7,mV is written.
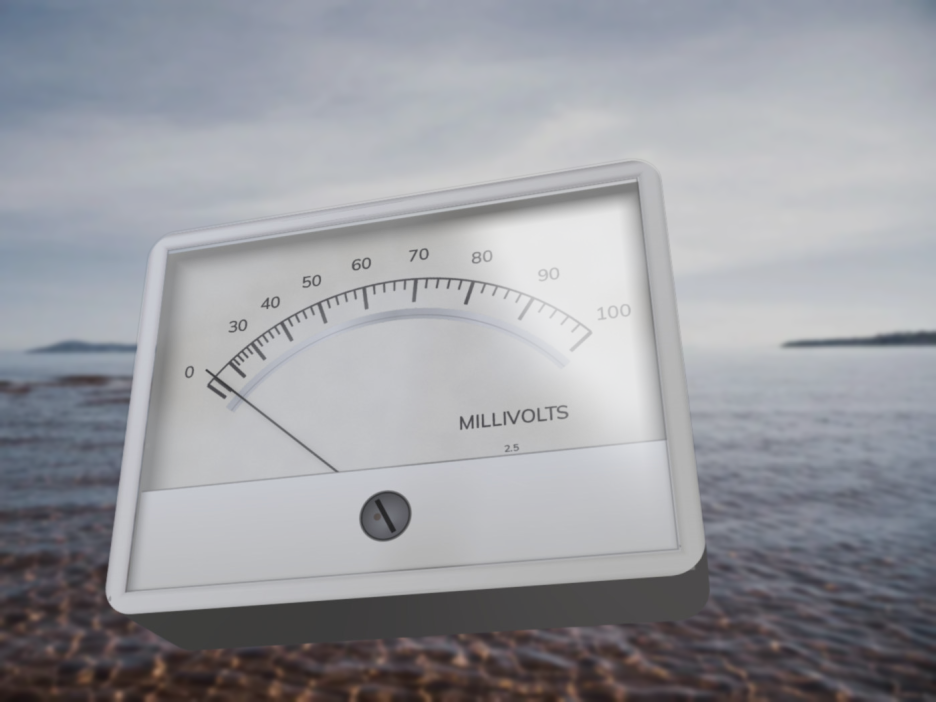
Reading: 10,mV
